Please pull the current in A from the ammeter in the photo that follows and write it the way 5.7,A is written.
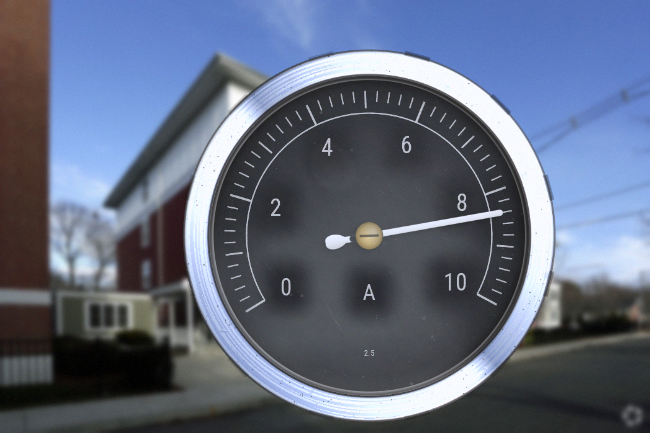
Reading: 8.4,A
